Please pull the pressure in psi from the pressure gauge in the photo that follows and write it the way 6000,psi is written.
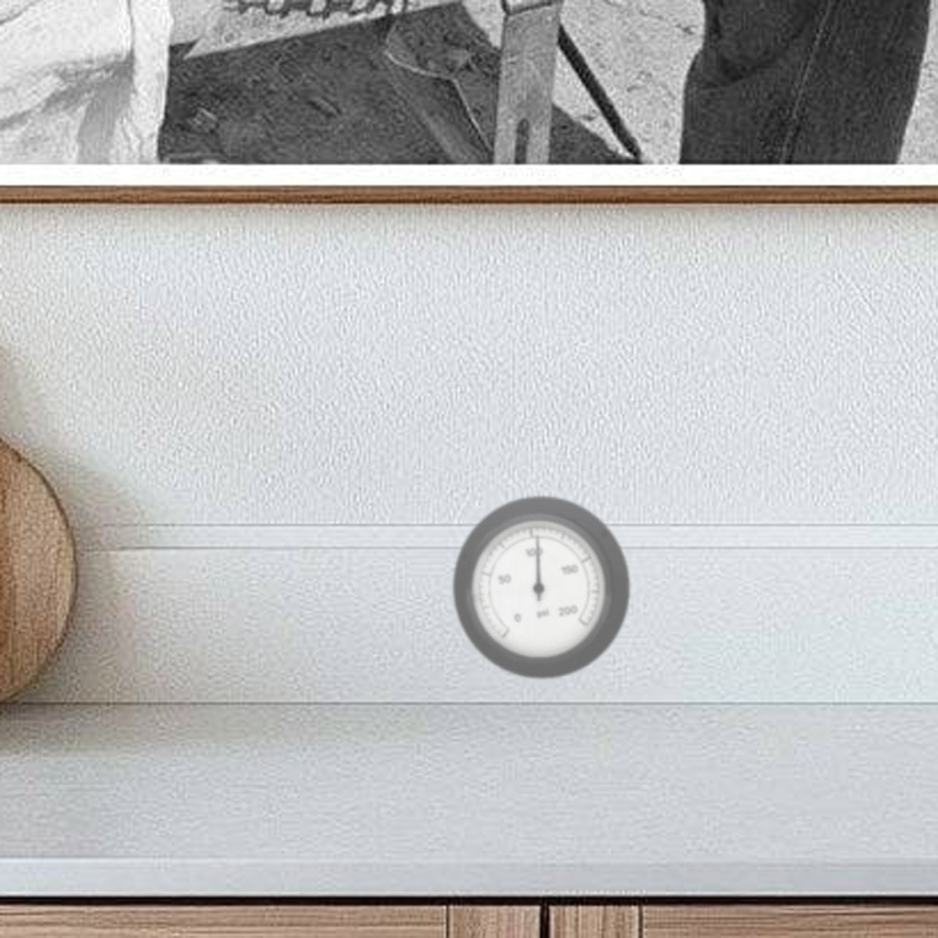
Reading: 105,psi
